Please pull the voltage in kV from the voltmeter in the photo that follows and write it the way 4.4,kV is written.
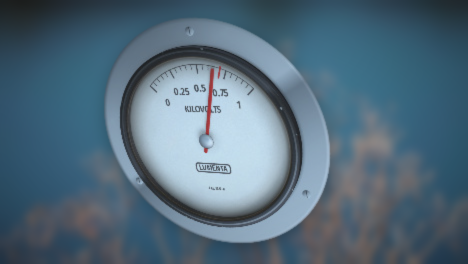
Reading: 0.65,kV
